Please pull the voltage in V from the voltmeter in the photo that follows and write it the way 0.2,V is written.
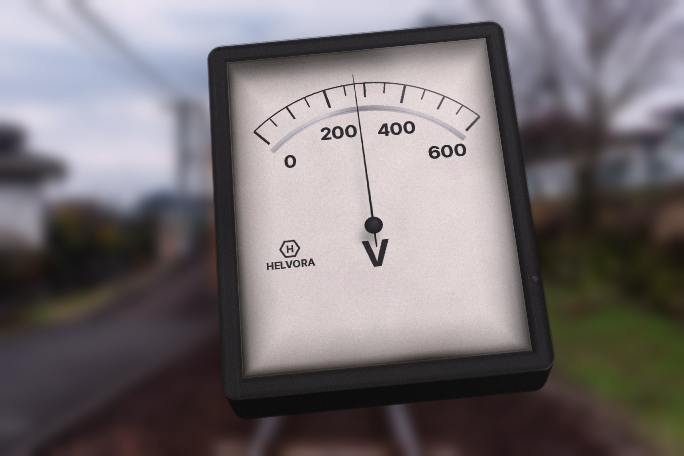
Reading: 275,V
